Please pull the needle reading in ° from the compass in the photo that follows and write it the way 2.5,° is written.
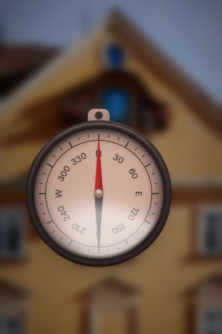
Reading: 0,°
